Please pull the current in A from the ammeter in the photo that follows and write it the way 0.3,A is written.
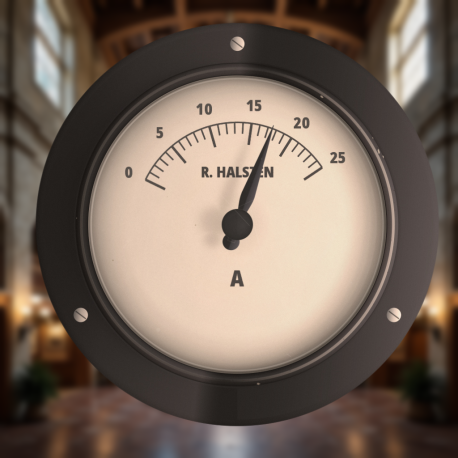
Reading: 17.5,A
